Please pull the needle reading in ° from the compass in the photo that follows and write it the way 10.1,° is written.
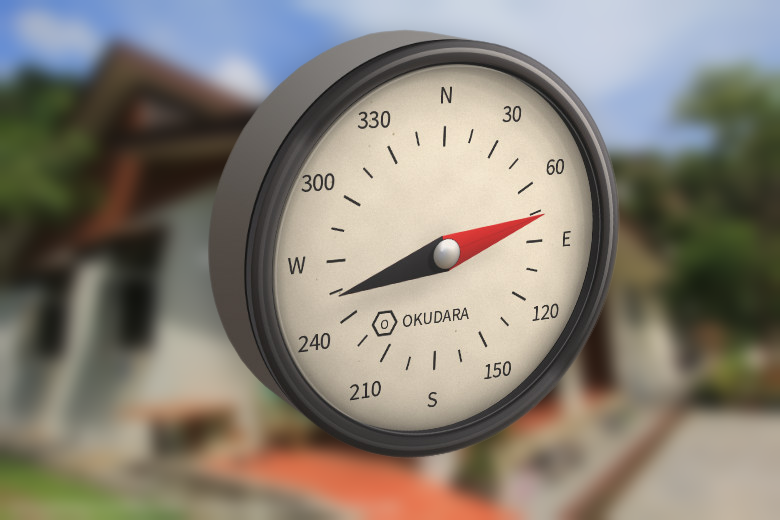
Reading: 75,°
